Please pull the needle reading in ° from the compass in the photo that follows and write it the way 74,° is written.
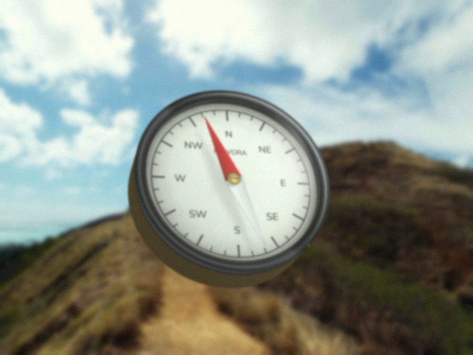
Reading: 340,°
